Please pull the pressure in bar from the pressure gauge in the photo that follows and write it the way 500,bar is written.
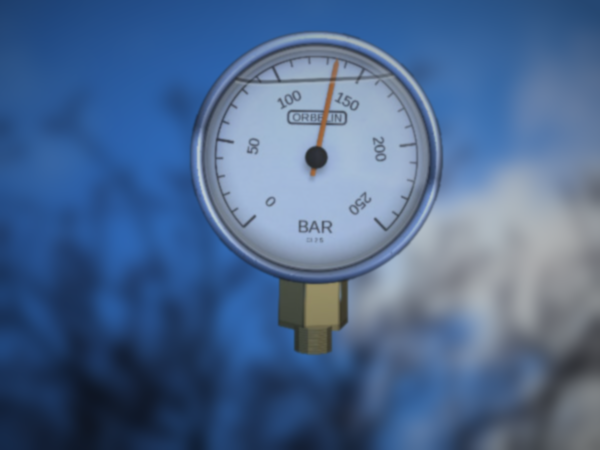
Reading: 135,bar
